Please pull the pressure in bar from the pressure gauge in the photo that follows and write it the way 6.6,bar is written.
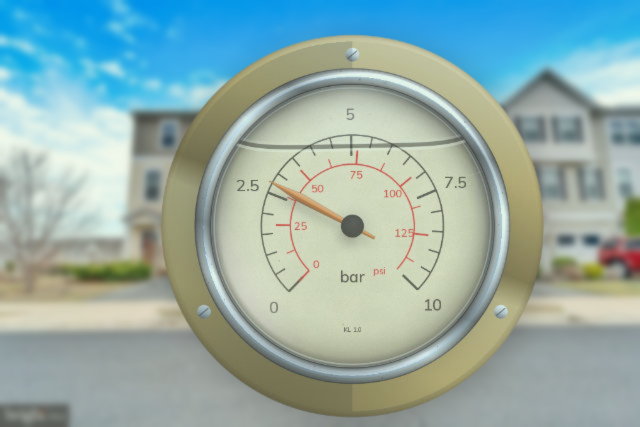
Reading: 2.75,bar
